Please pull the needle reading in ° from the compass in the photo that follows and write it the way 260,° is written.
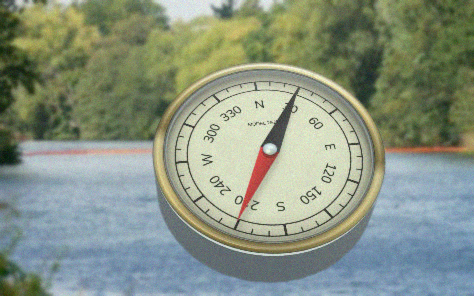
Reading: 210,°
